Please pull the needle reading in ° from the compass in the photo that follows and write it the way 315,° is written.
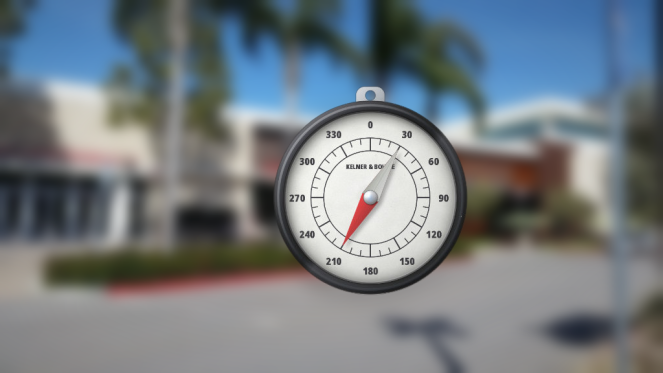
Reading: 210,°
